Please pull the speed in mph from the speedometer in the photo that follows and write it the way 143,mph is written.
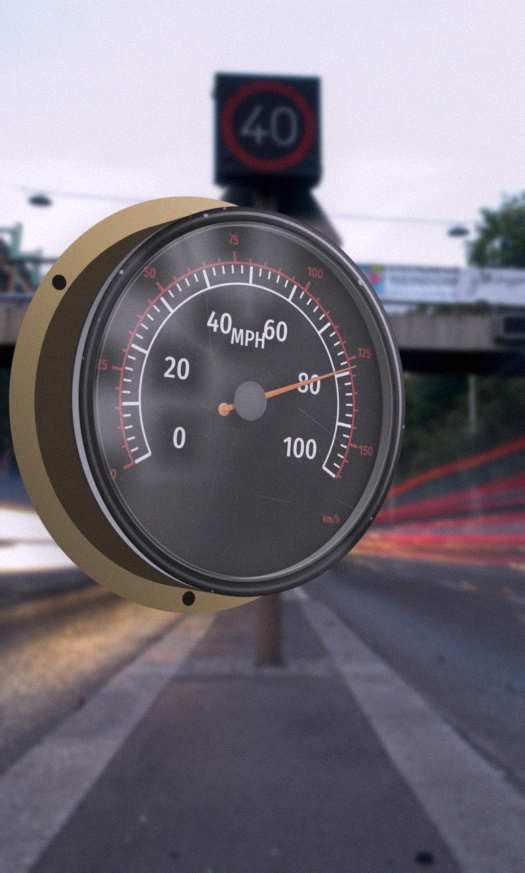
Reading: 79,mph
